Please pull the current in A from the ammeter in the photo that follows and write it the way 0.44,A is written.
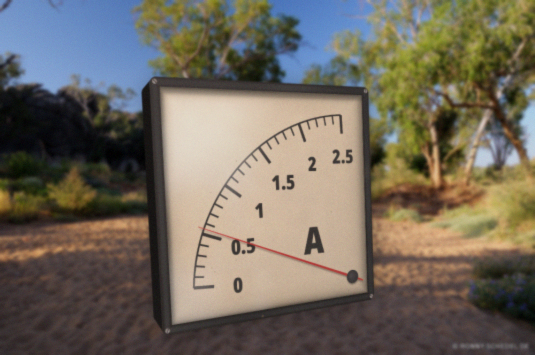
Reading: 0.55,A
